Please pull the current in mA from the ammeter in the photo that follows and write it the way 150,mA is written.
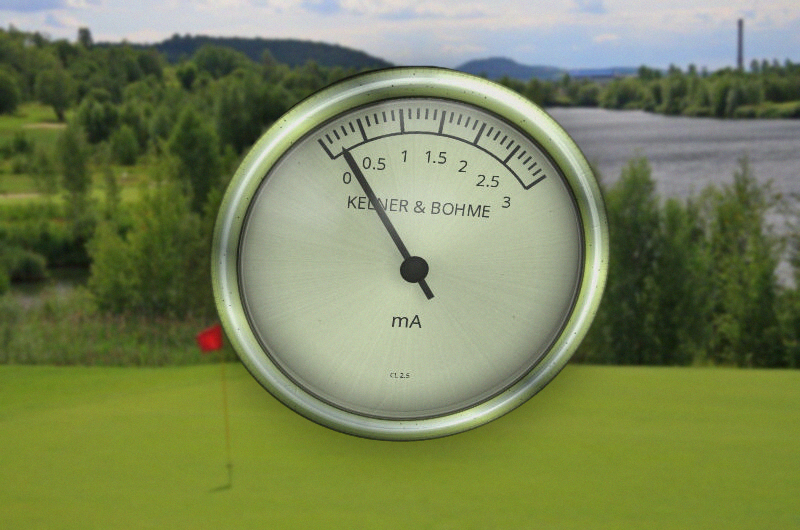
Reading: 0.2,mA
